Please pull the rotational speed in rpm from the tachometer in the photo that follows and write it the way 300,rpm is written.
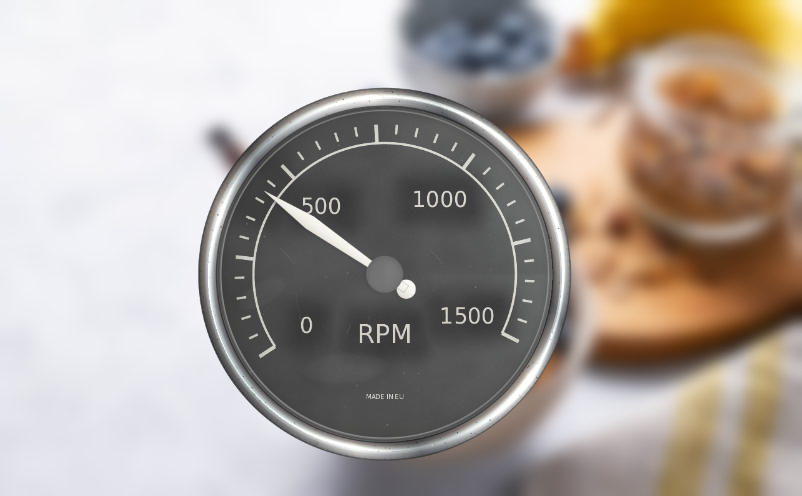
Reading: 425,rpm
